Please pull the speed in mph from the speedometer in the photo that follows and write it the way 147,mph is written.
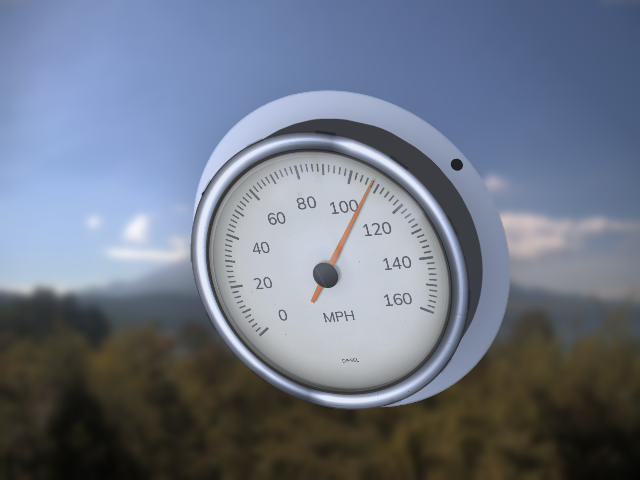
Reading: 108,mph
